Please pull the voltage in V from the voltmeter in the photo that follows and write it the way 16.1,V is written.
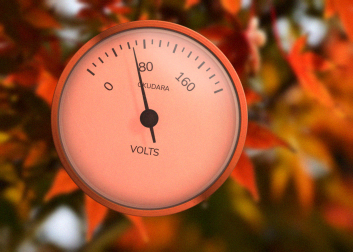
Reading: 65,V
